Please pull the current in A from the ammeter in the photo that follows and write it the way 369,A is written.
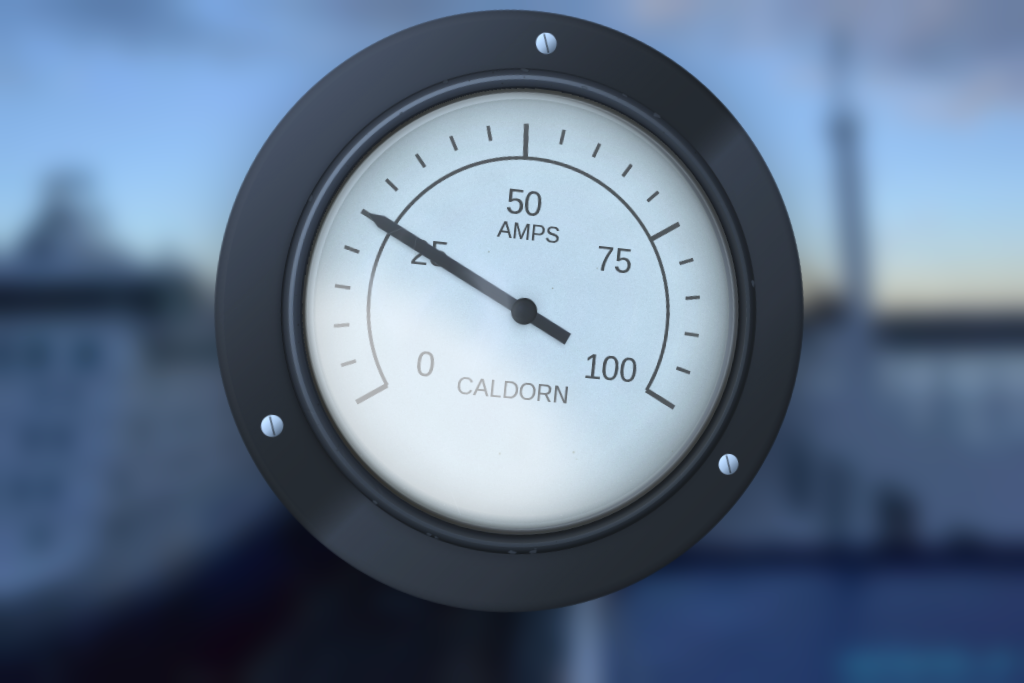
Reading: 25,A
